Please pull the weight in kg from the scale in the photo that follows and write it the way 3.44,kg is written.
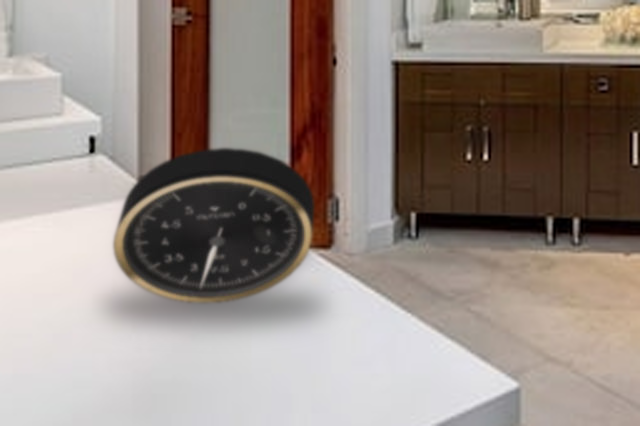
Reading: 2.75,kg
